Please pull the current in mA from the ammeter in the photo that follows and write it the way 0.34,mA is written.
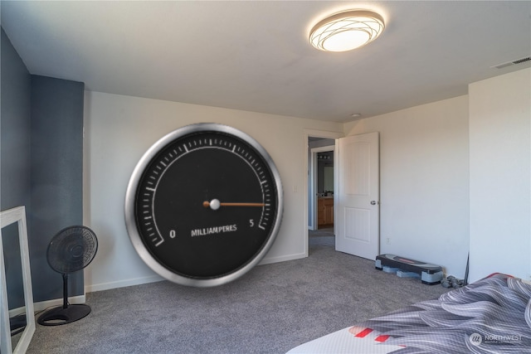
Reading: 4.5,mA
